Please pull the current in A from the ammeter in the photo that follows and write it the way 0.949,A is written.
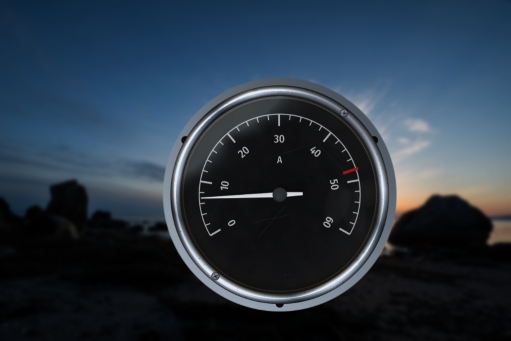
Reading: 7,A
